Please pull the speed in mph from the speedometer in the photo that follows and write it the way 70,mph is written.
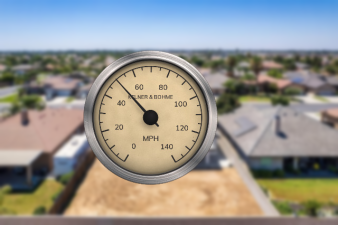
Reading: 50,mph
